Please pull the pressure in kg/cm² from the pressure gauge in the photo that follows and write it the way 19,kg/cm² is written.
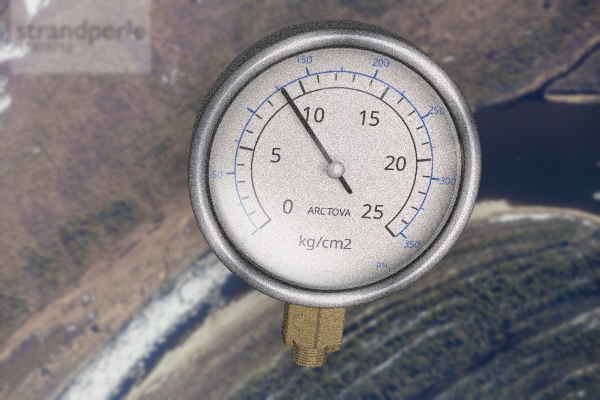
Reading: 9,kg/cm²
